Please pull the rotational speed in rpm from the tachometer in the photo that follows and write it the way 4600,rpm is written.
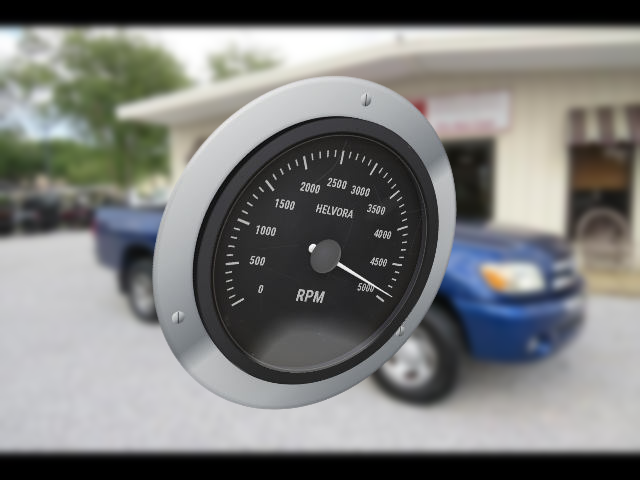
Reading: 4900,rpm
